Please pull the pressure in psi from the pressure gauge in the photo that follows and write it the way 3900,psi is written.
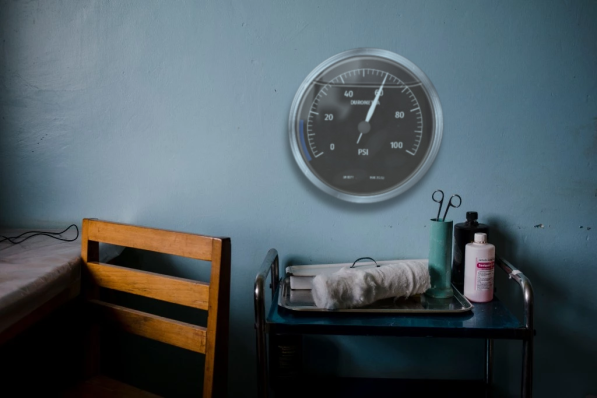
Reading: 60,psi
